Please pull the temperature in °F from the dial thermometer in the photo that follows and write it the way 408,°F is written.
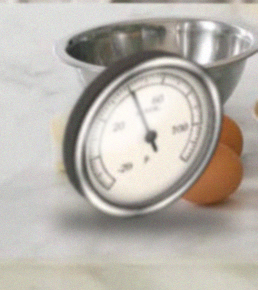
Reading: 40,°F
